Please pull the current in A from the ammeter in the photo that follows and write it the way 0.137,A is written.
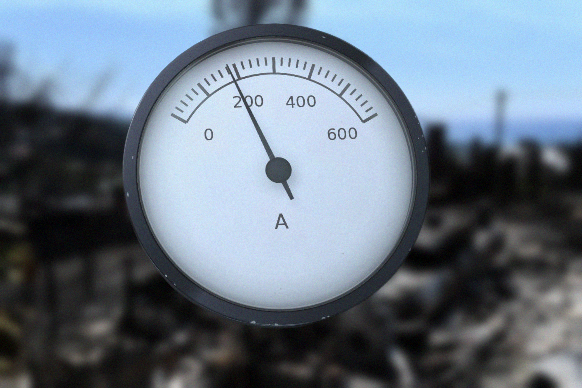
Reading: 180,A
